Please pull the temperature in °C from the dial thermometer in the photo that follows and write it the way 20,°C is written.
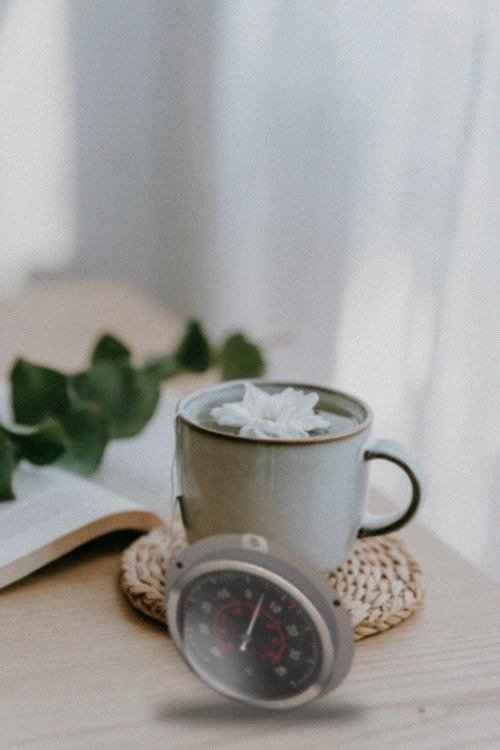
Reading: 5,°C
